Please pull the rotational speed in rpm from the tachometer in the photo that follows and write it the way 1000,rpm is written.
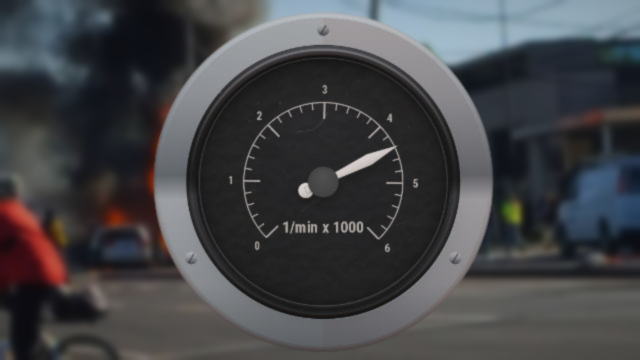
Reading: 4400,rpm
